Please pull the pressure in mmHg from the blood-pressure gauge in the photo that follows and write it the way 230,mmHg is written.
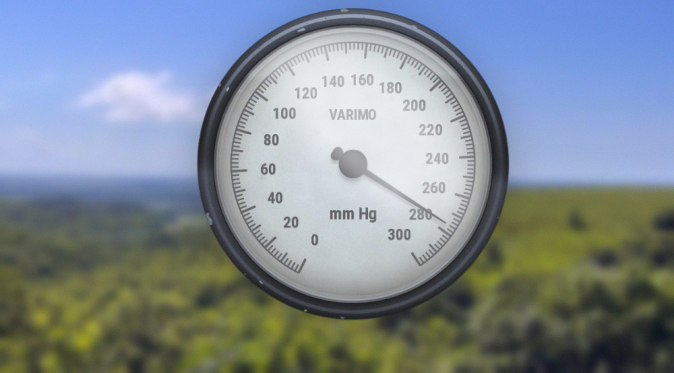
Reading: 276,mmHg
